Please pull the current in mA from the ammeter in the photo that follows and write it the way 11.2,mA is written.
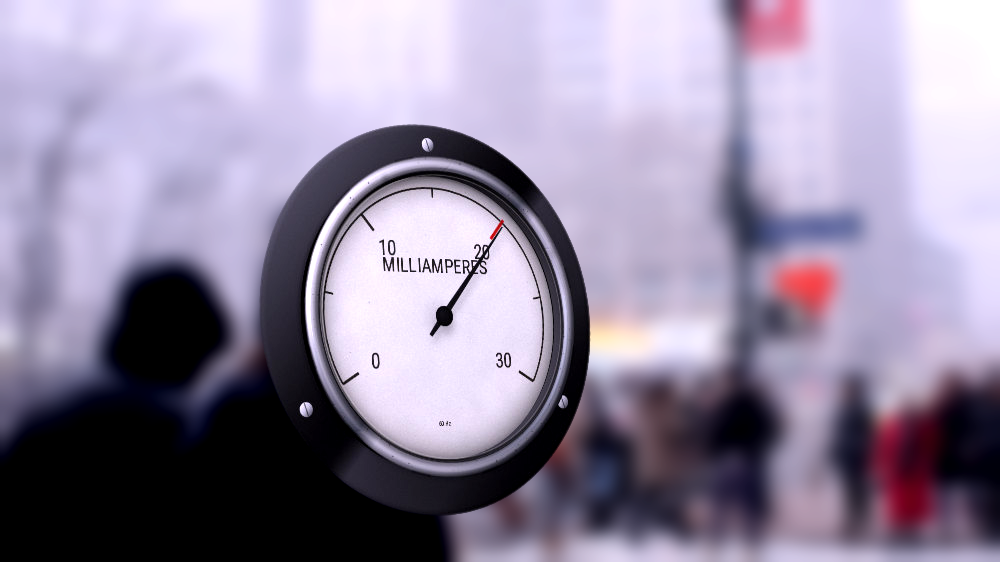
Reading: 20,mA
